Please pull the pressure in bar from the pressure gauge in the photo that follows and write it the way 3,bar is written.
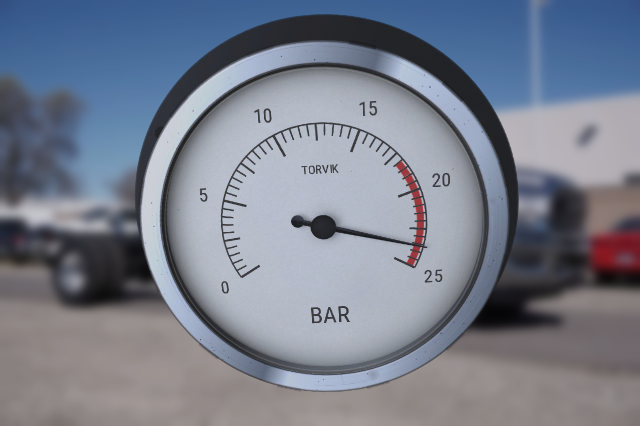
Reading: 23.5,bar
